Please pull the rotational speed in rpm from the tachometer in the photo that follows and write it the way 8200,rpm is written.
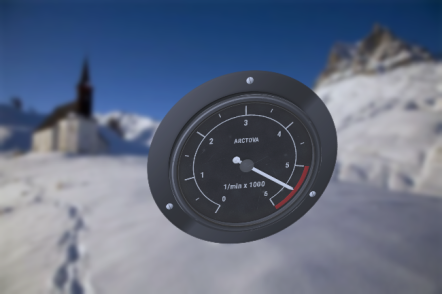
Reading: 5500,rpm
